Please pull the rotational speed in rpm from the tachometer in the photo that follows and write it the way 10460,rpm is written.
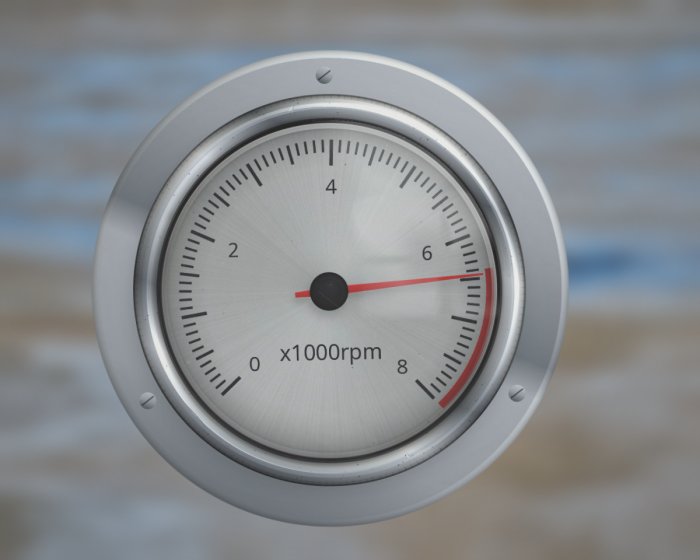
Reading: 6450,rpm
